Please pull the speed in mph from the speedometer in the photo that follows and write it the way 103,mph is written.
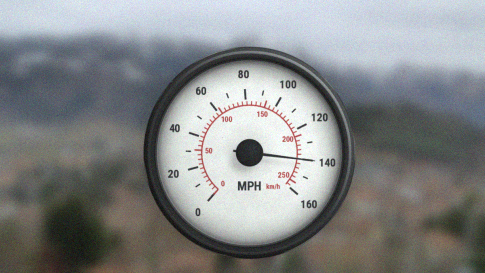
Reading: 140,mph
